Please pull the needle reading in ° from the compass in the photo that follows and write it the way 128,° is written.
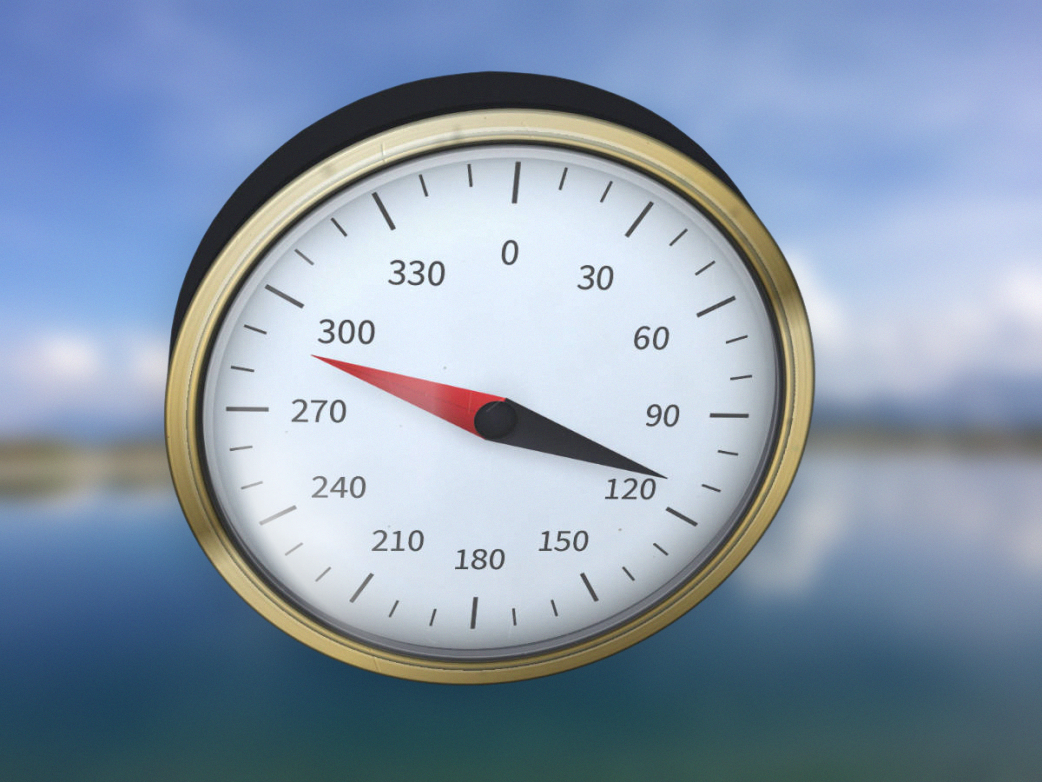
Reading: 290,°
